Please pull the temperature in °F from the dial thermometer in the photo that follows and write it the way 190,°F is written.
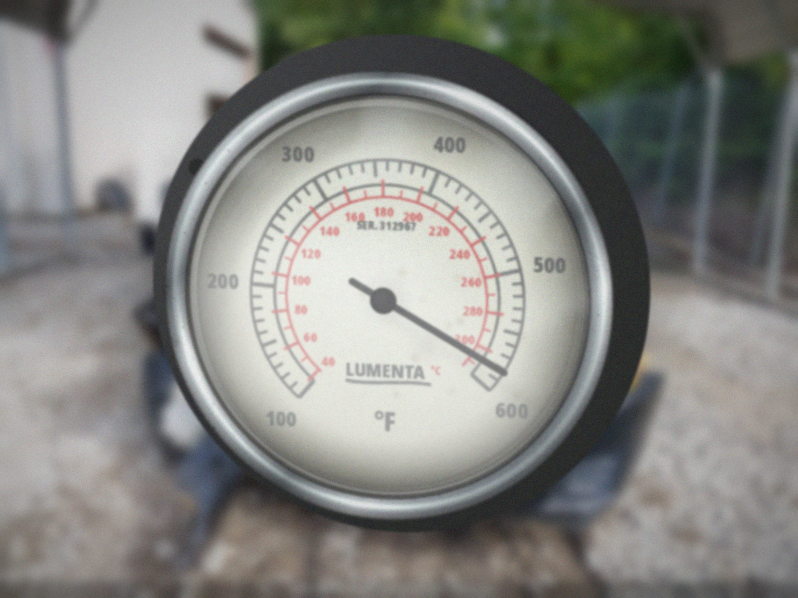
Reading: 580,°F
